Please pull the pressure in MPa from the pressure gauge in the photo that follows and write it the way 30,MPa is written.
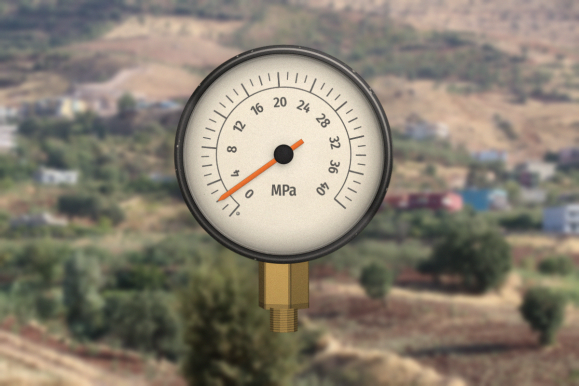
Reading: 2,MPa
